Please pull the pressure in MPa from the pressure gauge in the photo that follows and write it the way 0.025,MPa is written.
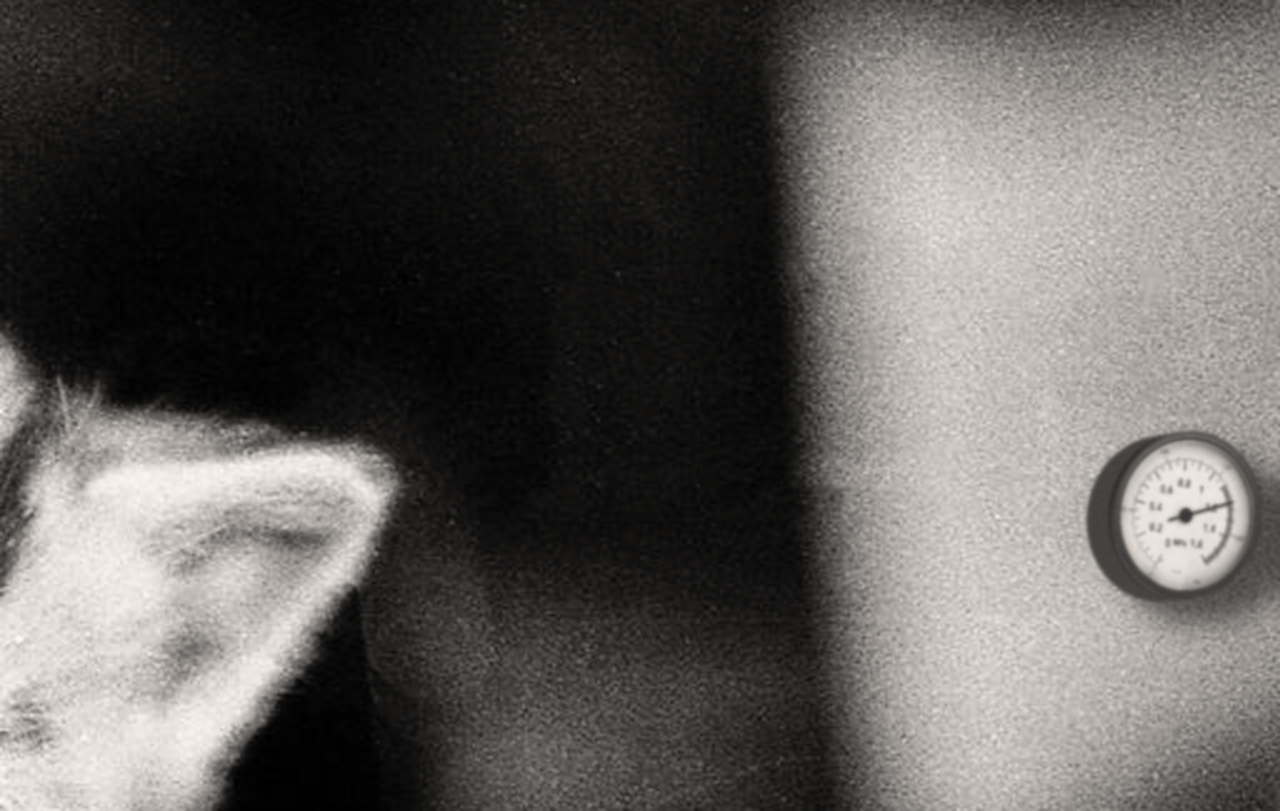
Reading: 1.2,MPa
